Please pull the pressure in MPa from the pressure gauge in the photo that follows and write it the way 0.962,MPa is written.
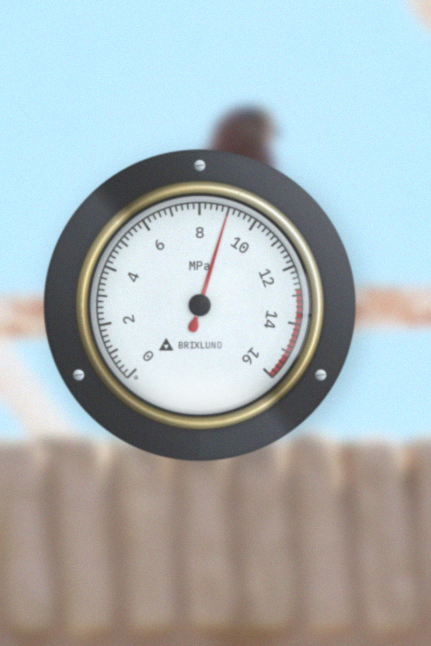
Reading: 9,MPa
